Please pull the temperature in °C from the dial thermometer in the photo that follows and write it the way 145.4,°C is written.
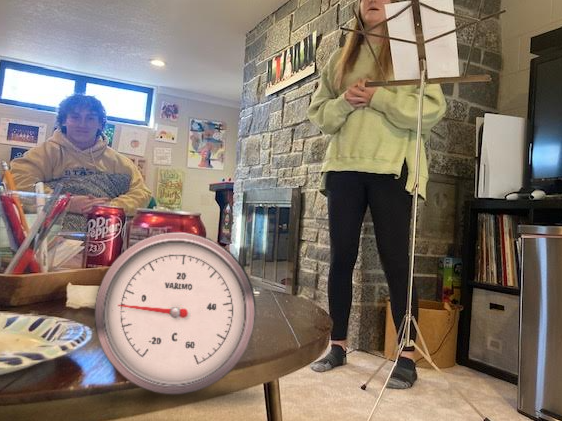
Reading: -4,°C
